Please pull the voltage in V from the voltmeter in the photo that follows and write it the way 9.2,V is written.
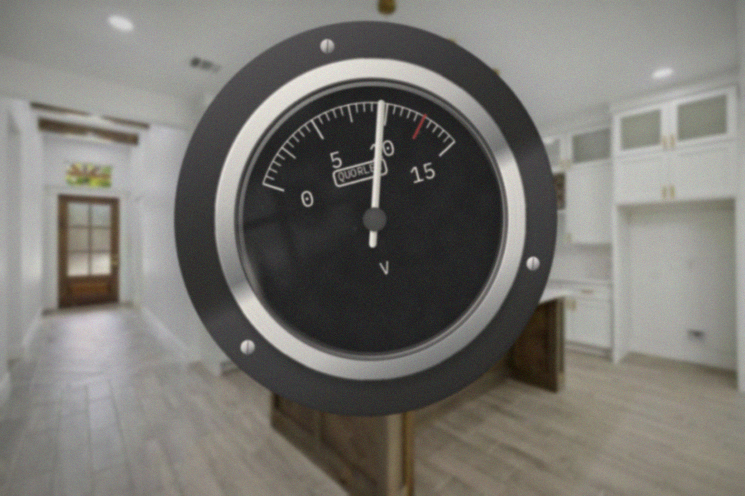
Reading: 9.5,V
